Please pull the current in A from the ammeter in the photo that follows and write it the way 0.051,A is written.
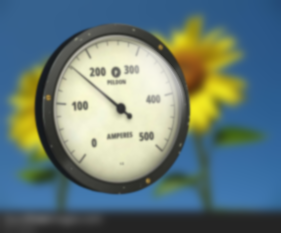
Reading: 160,A
